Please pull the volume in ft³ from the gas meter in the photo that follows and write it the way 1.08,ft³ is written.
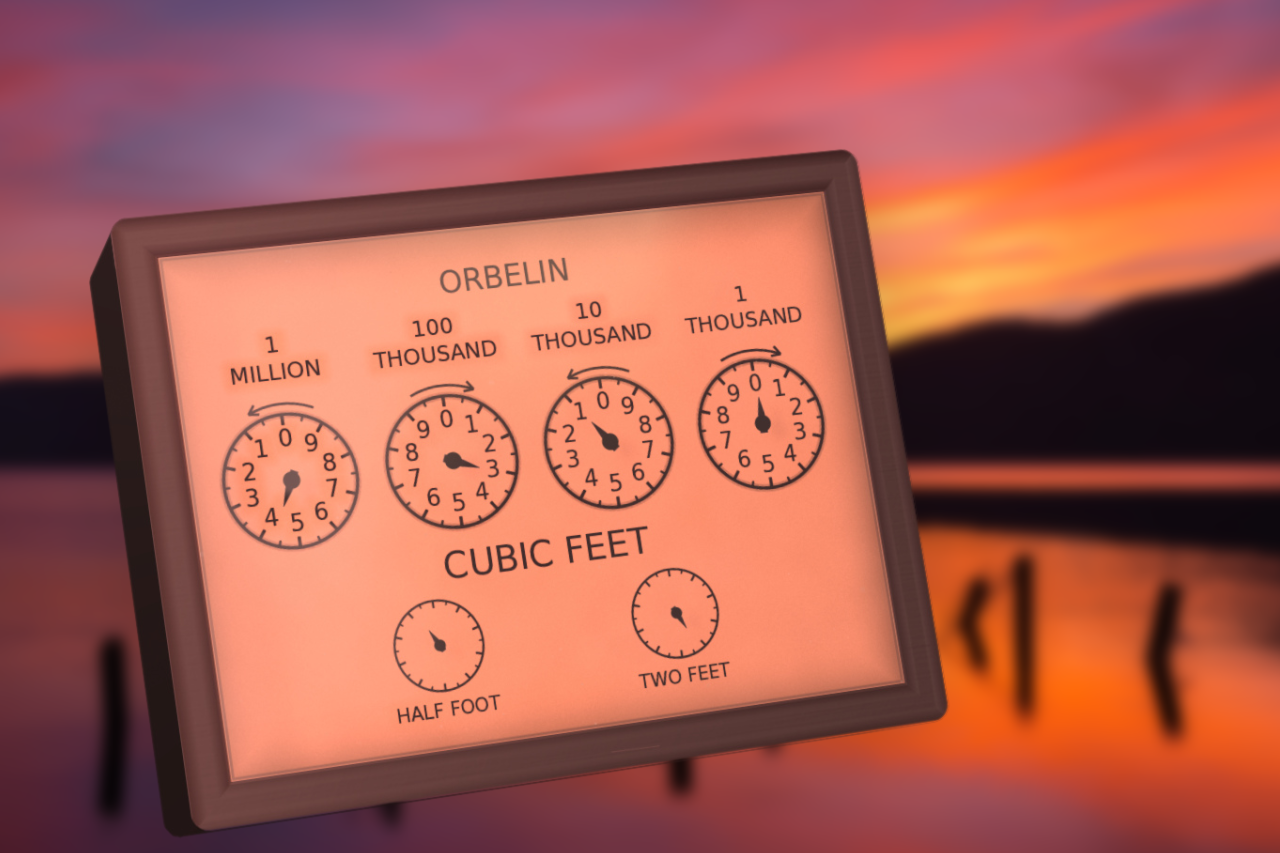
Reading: 431000,ft³
